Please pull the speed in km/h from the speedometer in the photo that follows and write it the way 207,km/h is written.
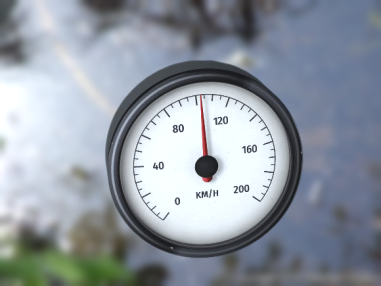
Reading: 102.5,km/h
